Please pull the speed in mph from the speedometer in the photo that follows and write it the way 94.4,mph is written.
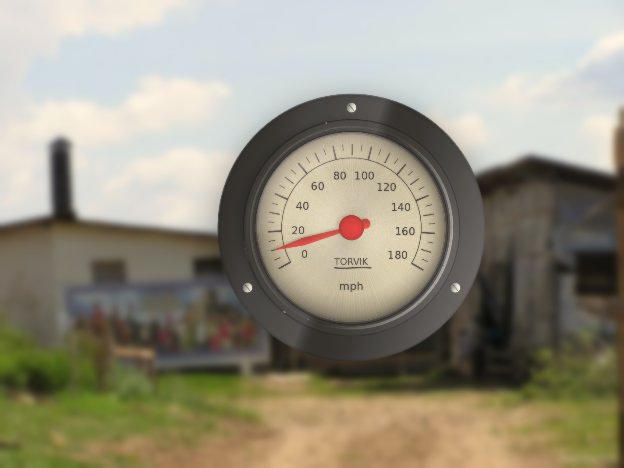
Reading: 10,mph
